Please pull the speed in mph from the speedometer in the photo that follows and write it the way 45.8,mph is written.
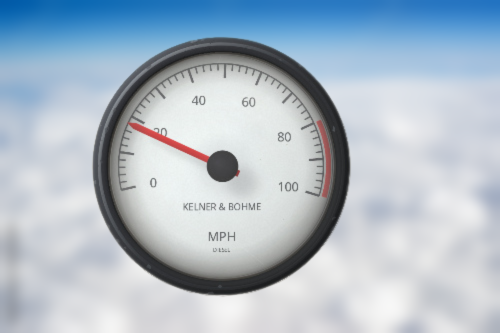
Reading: 18,mph
